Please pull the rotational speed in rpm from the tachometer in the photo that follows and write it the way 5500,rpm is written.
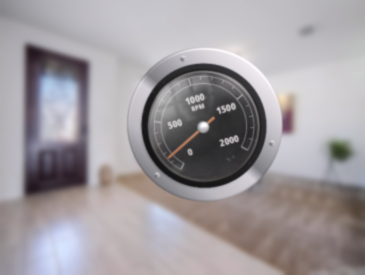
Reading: 150,rpm
